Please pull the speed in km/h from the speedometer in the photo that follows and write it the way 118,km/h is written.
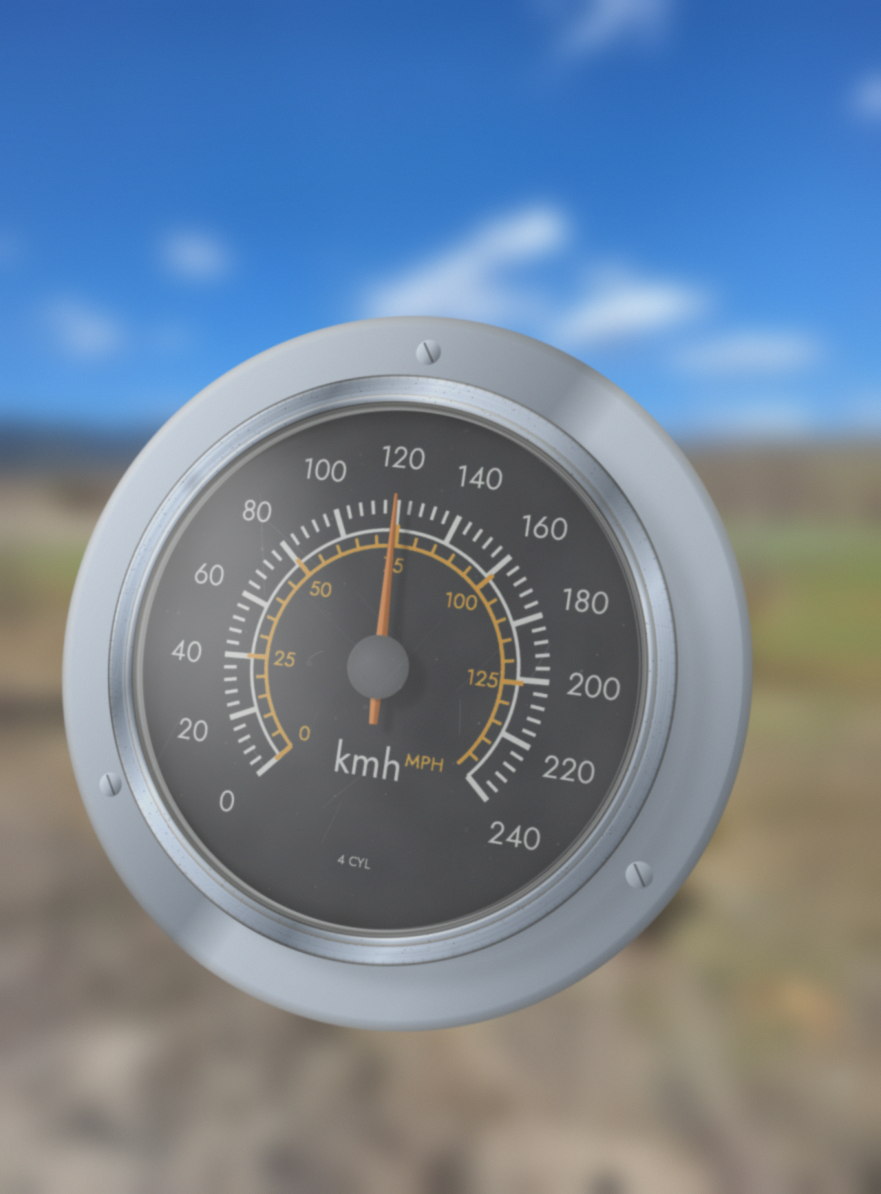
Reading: 120,km/h
